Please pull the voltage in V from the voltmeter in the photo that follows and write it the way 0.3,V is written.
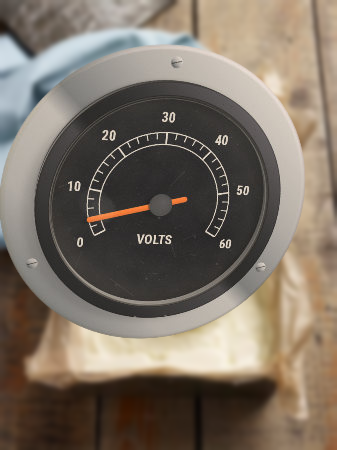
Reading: 4,V
